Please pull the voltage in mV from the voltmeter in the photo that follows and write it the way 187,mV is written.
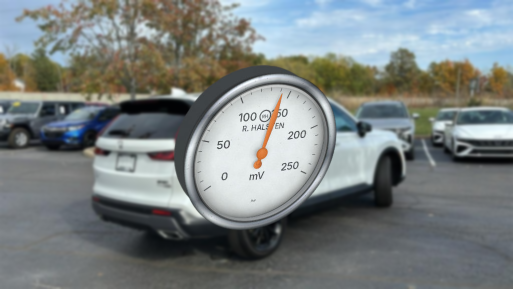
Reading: 140,mV
